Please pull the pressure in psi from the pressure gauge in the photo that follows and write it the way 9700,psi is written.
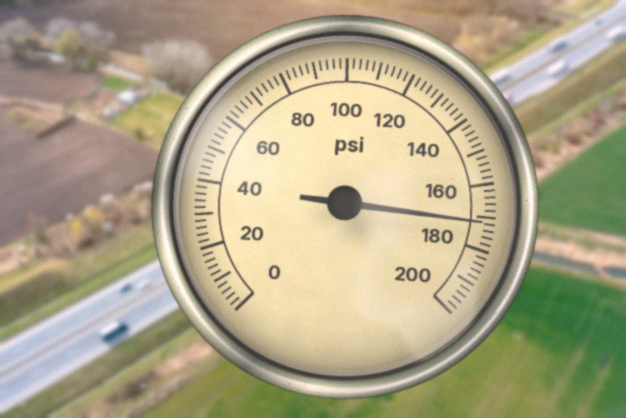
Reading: 172,psi
